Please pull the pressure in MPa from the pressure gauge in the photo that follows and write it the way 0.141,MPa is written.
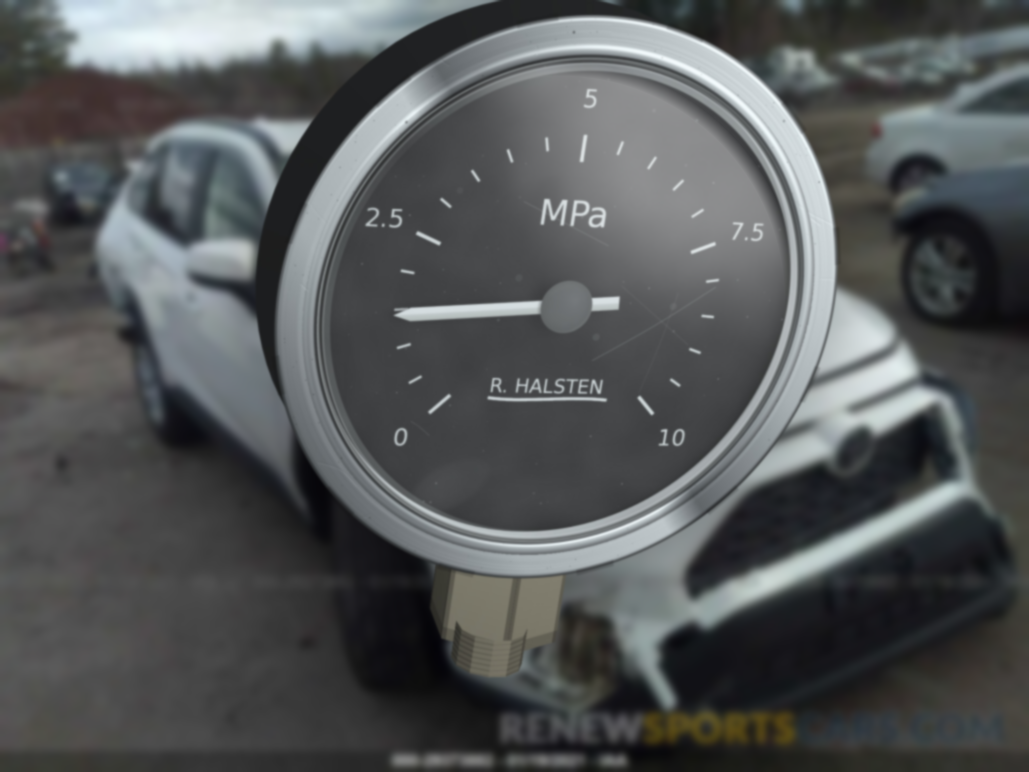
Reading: 1.5,MPa
